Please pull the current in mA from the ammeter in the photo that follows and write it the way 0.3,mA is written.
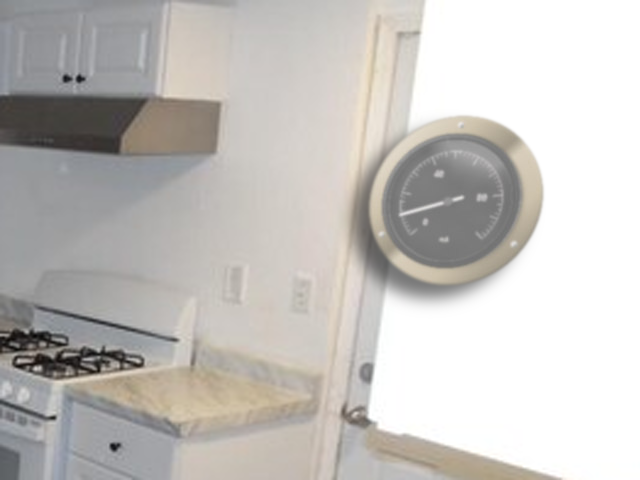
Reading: 10,mA
